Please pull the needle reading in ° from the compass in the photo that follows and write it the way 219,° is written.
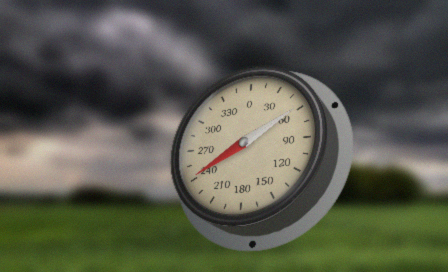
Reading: 240,°
